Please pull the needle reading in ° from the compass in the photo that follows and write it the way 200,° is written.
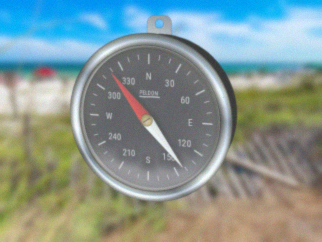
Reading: 320,°
